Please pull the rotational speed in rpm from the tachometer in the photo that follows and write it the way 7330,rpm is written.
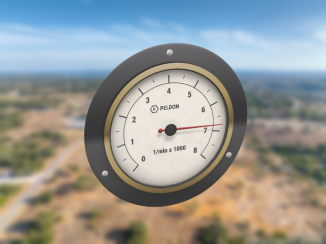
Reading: 6750,rpm
